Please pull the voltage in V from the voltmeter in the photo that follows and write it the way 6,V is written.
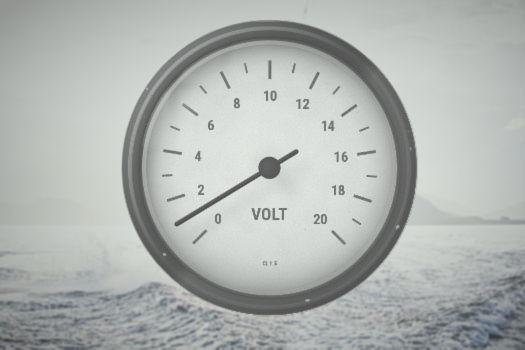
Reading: 1,V
